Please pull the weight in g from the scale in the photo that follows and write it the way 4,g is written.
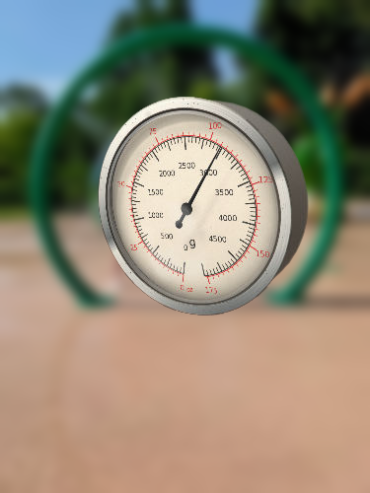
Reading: 3000,g
